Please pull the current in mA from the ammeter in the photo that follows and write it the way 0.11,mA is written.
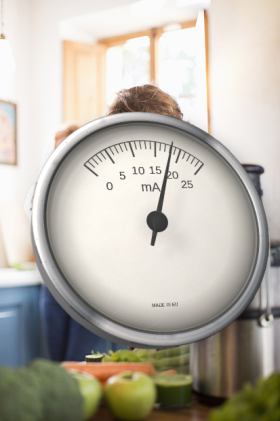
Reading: 18,mA
